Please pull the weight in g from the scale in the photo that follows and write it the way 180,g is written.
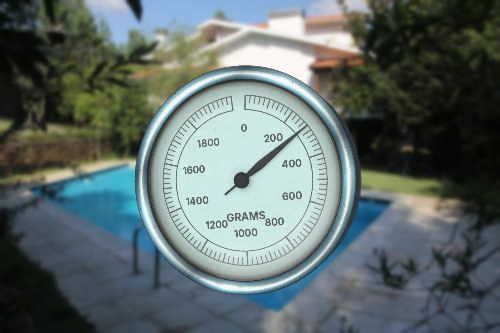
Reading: 280,g
